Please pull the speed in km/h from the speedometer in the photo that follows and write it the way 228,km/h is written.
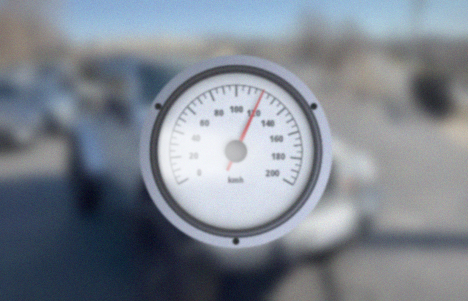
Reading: 120,km/h
